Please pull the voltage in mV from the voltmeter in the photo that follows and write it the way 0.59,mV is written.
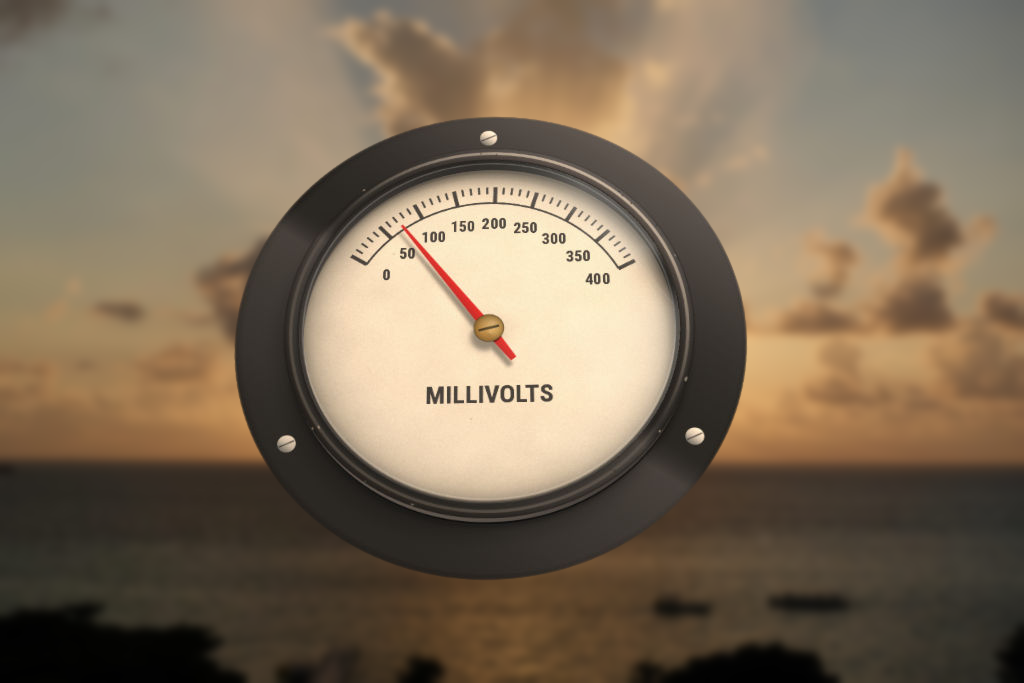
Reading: 70,mV
